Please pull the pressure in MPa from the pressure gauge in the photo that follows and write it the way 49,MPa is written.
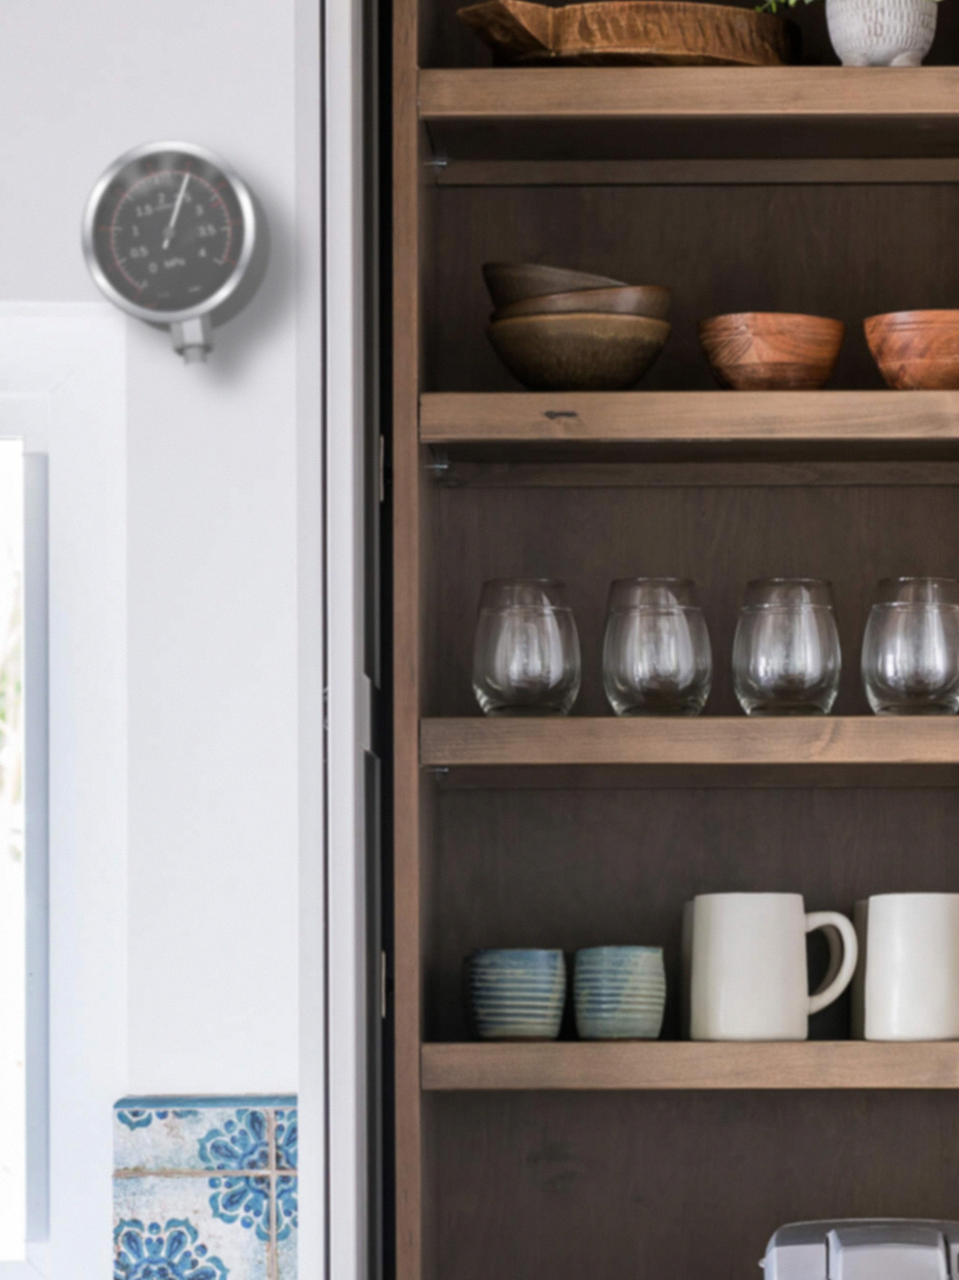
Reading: 2.5,MPa
